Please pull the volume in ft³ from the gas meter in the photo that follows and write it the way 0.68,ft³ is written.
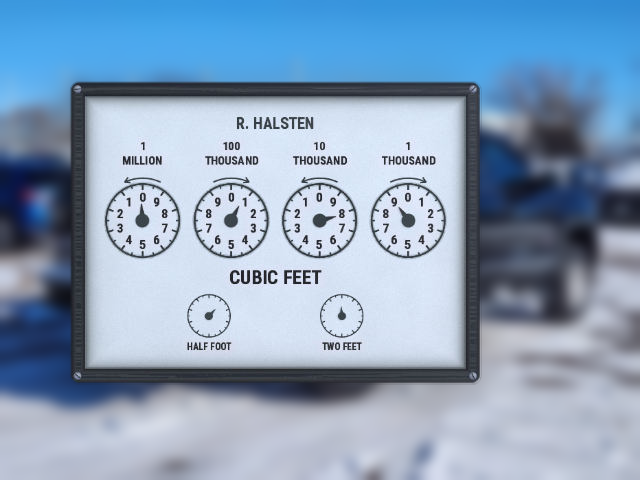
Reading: 7900,ft³
